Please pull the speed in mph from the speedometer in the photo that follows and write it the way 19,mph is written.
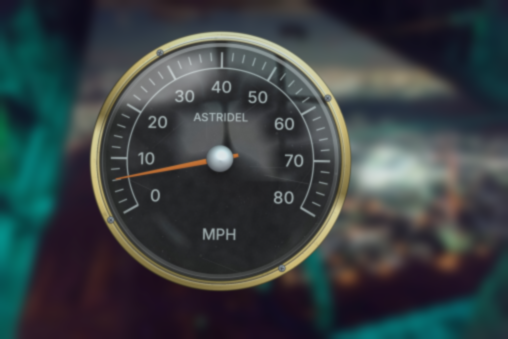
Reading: 6,mph
